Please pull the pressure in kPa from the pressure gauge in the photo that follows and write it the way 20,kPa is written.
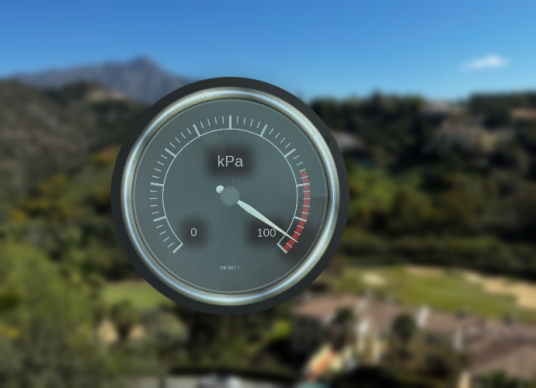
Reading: 96,kPa
